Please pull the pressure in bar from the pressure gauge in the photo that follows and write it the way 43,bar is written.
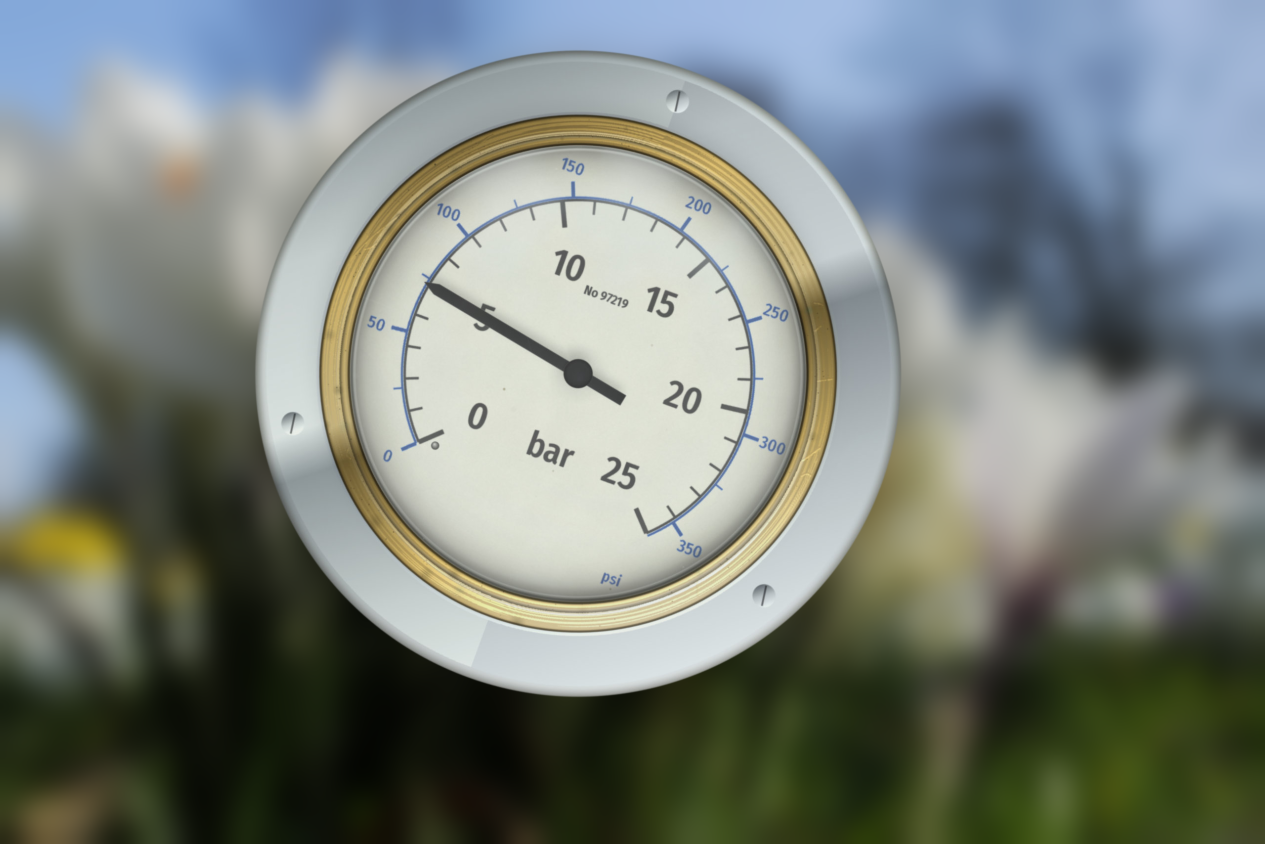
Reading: 5,bar
